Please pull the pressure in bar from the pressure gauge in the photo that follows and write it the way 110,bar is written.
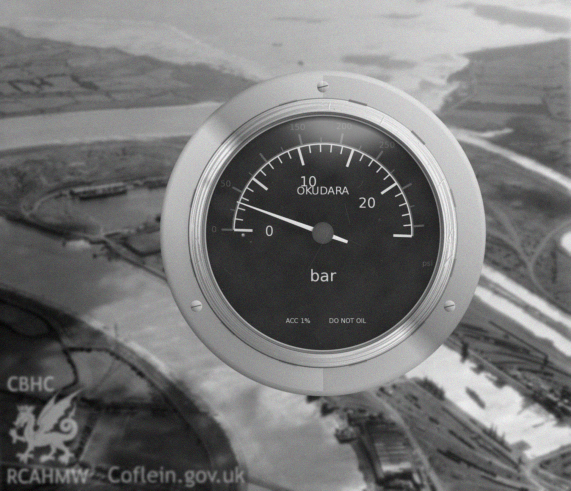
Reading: 2.5,bar
